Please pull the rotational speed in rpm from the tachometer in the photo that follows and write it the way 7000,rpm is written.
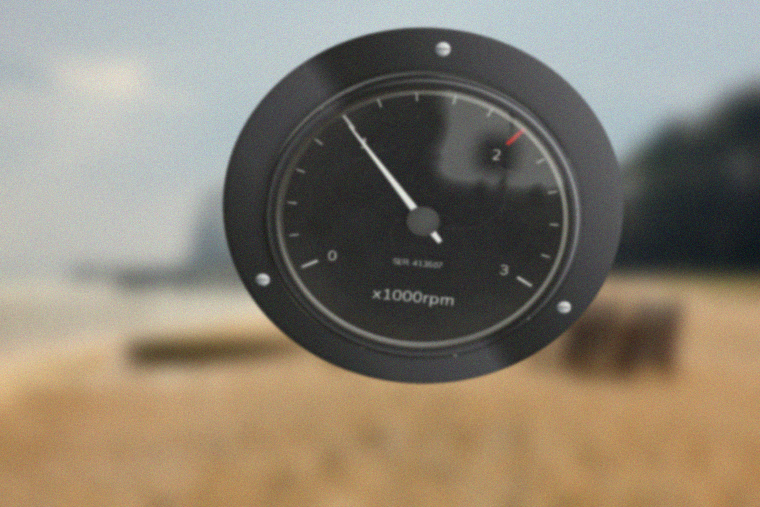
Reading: 1000,rpm
